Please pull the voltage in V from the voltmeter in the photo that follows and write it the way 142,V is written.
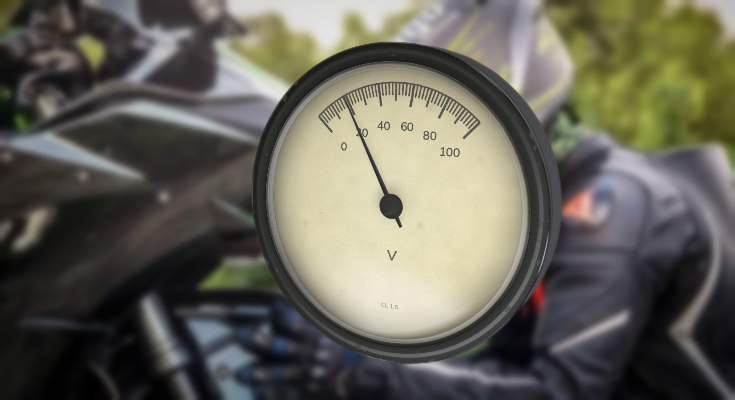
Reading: 20,V
